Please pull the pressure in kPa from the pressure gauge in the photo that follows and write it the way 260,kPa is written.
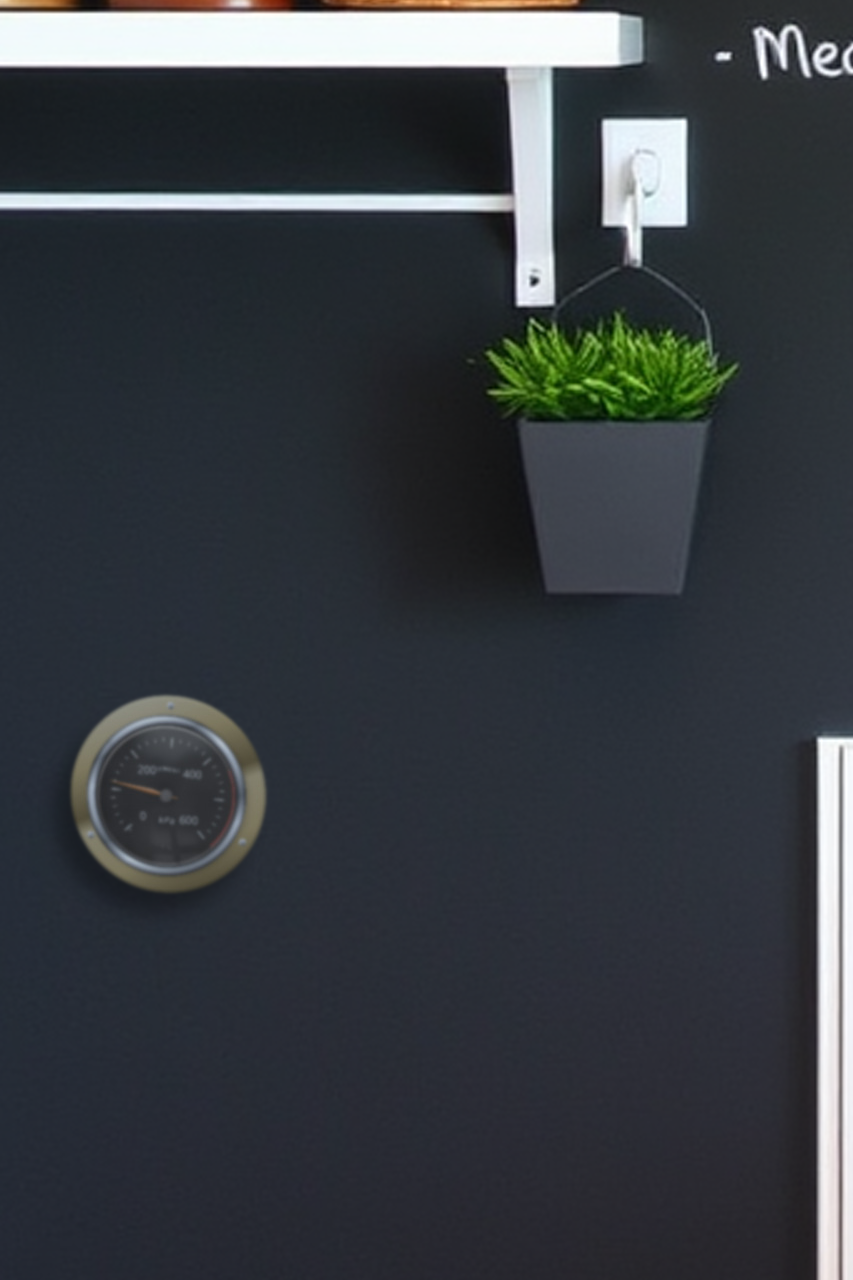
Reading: 120,kPa
